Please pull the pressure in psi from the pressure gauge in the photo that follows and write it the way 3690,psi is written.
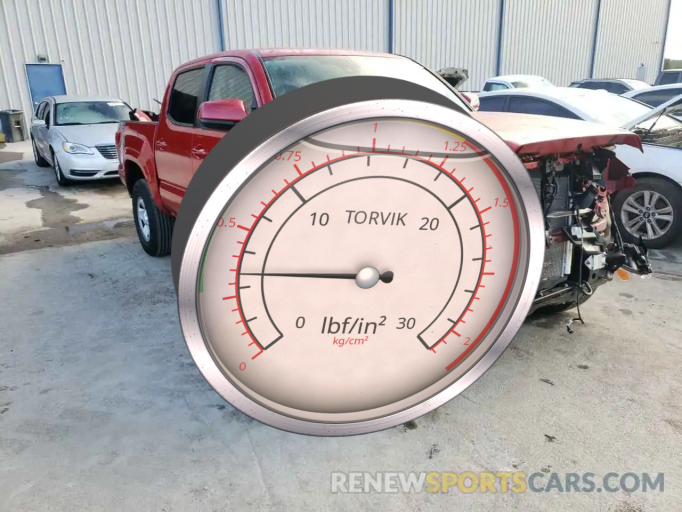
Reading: 5,psi
